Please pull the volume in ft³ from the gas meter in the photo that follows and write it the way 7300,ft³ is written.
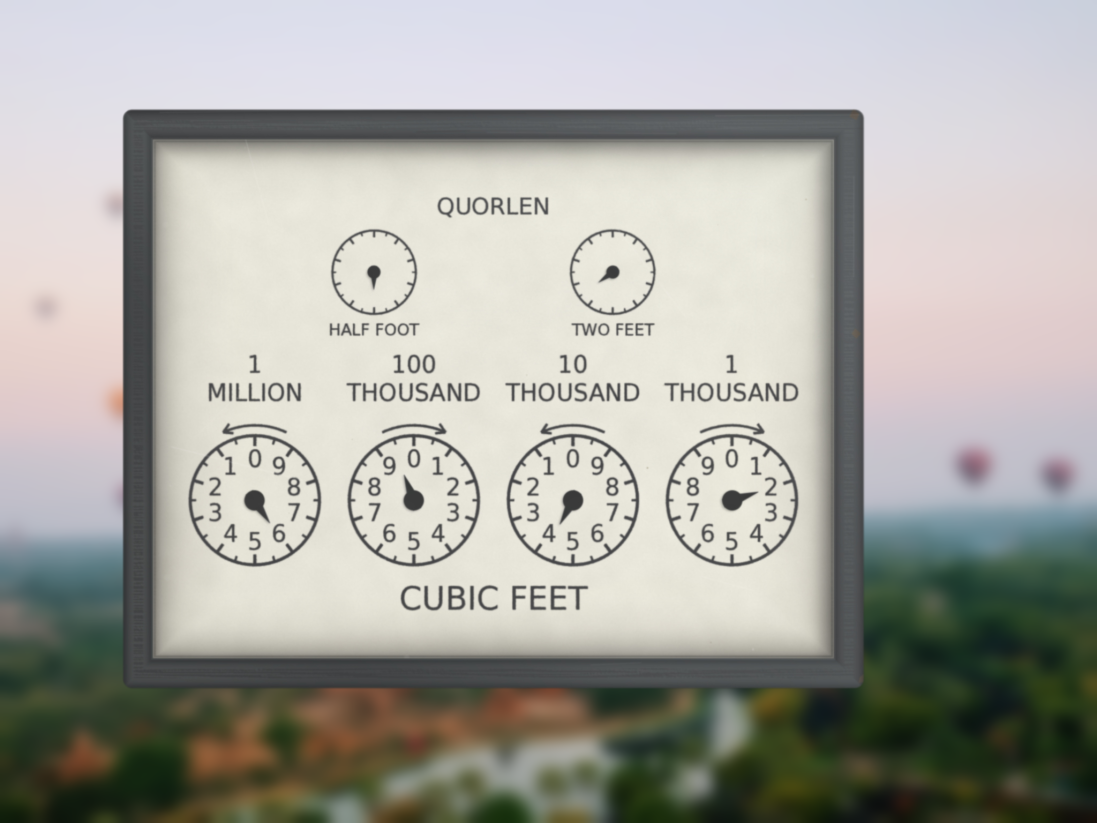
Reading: 594200,ft³
